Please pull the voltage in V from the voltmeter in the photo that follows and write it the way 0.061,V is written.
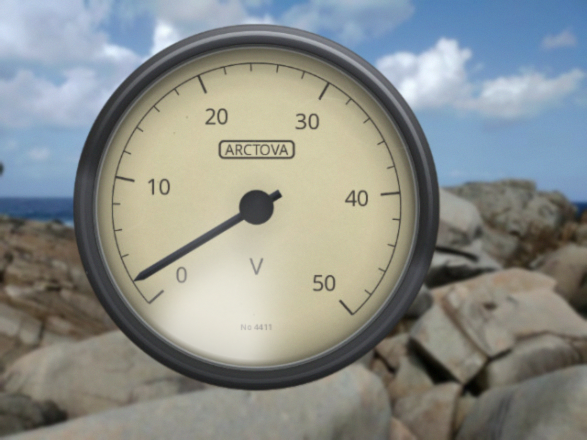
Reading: 2,V
